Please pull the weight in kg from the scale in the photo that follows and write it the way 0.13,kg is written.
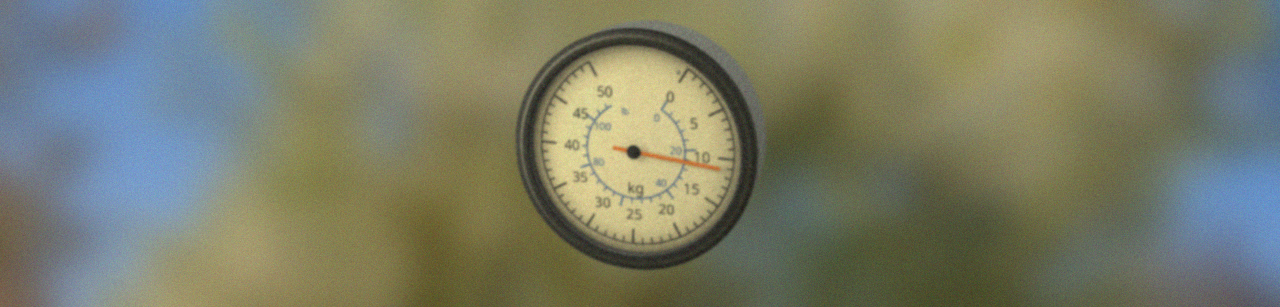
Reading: 11,kg
